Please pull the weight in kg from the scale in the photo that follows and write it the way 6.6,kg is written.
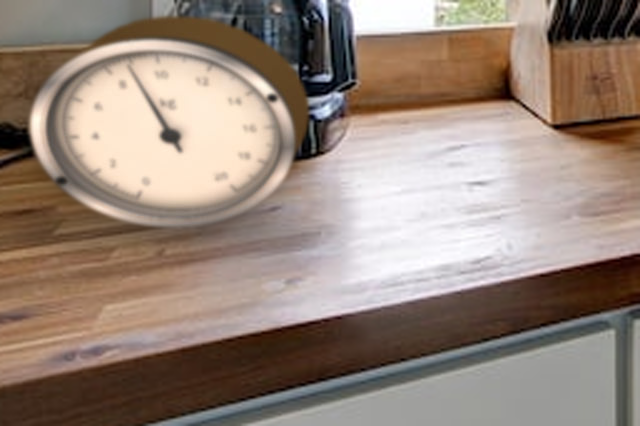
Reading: 9,kg
